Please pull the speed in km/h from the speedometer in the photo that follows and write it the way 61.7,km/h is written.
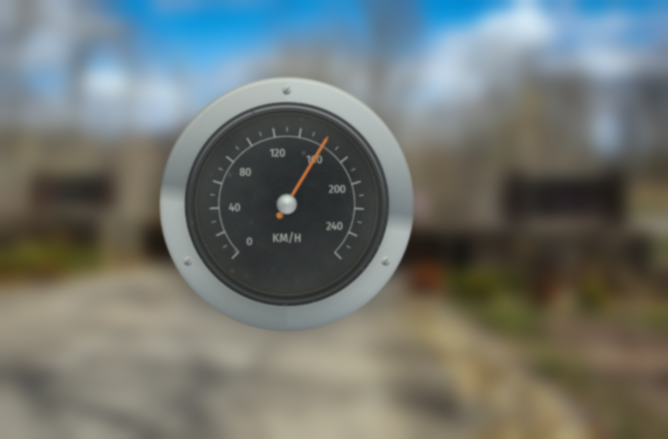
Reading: 160,km/h
